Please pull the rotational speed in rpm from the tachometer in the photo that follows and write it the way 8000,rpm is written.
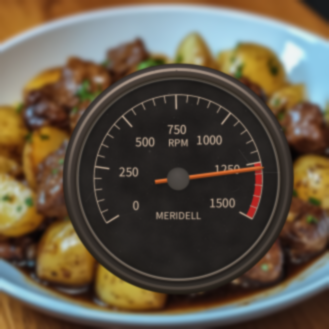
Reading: 1275,rpm
